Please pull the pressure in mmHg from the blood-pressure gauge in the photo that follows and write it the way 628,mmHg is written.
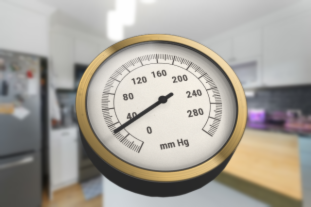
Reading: 30,mmHg
